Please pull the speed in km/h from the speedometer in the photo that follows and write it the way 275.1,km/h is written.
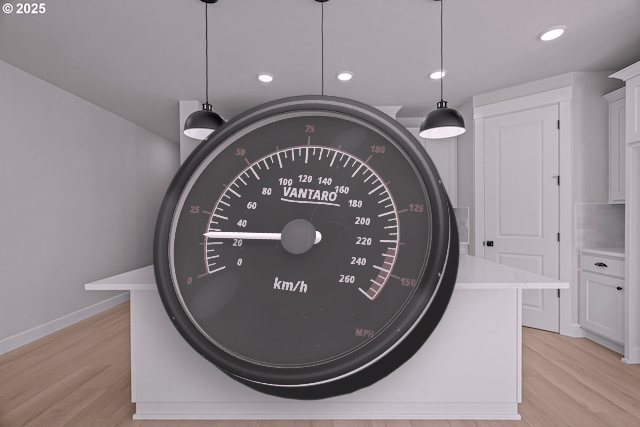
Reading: 25,km/h
